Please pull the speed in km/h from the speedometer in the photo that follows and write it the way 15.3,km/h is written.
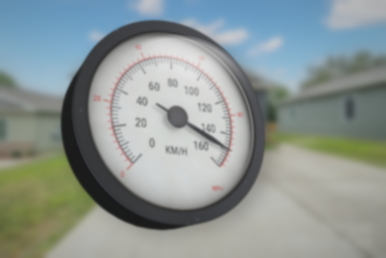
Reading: 150,km/h
